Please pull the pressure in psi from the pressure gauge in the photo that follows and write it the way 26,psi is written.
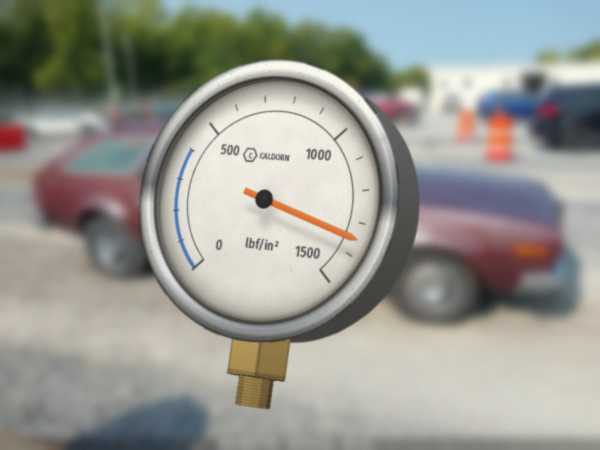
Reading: 1350,psi
